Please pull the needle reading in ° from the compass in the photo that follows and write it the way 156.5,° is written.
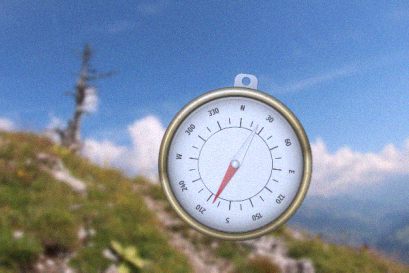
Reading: 202.5,°
